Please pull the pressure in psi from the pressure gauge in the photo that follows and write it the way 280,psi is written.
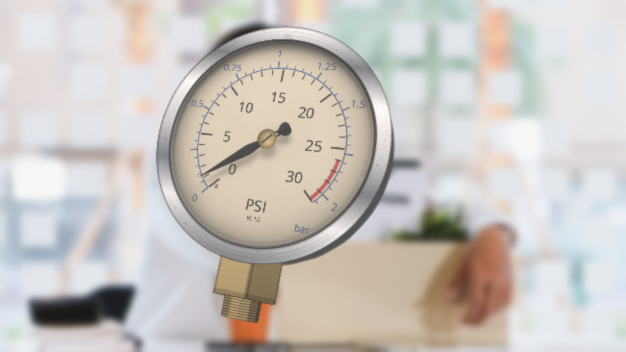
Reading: 1,psi
